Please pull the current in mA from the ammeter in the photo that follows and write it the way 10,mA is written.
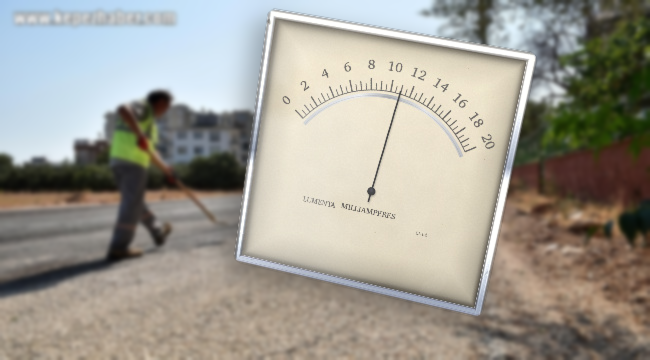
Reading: 11,mA
